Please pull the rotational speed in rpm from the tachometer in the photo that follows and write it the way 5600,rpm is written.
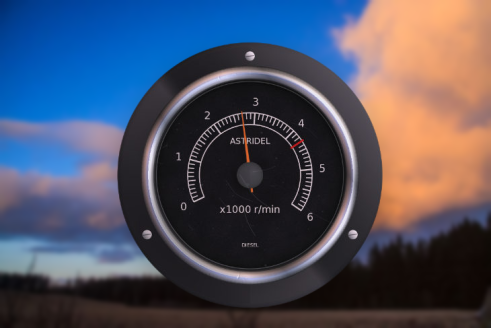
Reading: 2700,rpm
